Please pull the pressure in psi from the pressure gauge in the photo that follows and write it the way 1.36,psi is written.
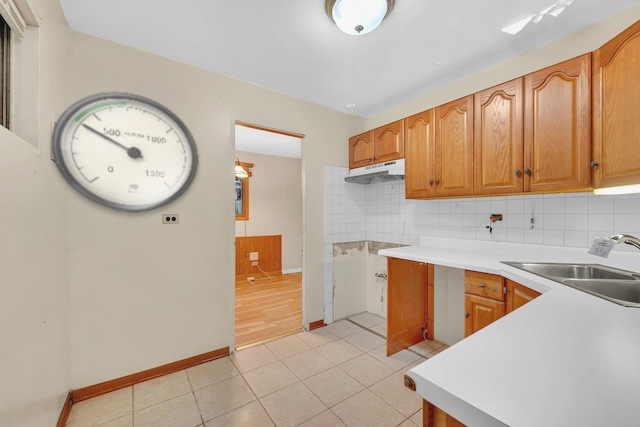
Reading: 400,psi
